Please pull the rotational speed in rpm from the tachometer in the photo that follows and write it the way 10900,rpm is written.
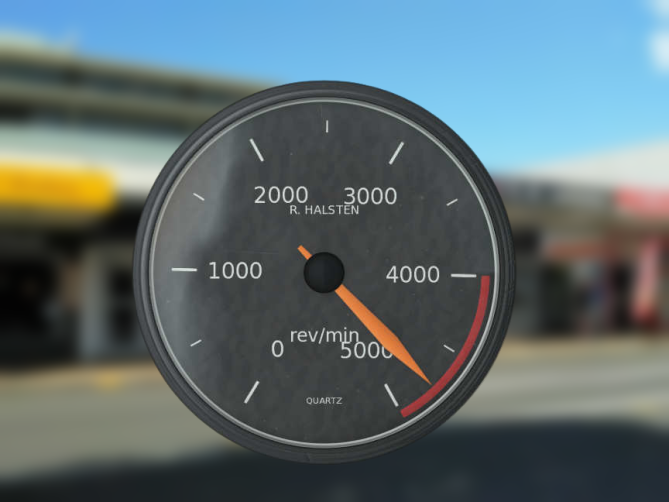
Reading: 4750,rpm
